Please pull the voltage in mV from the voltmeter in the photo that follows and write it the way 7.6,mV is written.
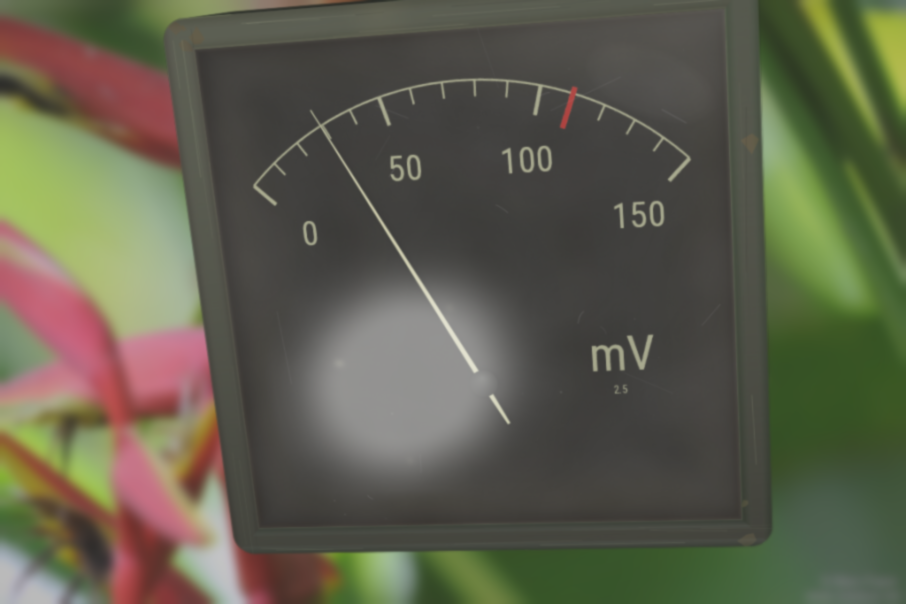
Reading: 30,mV
